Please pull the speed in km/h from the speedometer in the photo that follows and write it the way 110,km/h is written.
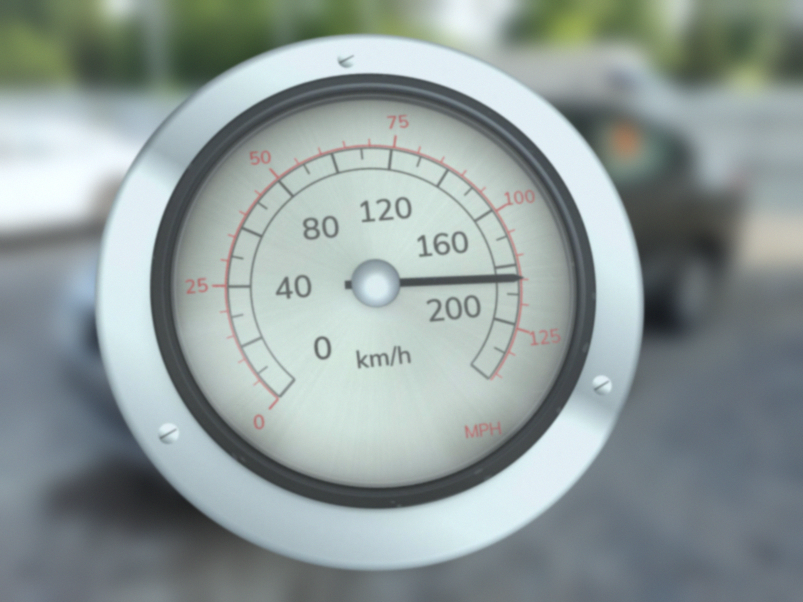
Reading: 185,km/h
